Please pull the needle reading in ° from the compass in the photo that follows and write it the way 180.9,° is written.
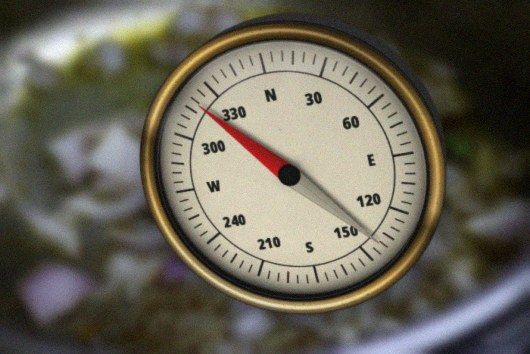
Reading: 320,°
